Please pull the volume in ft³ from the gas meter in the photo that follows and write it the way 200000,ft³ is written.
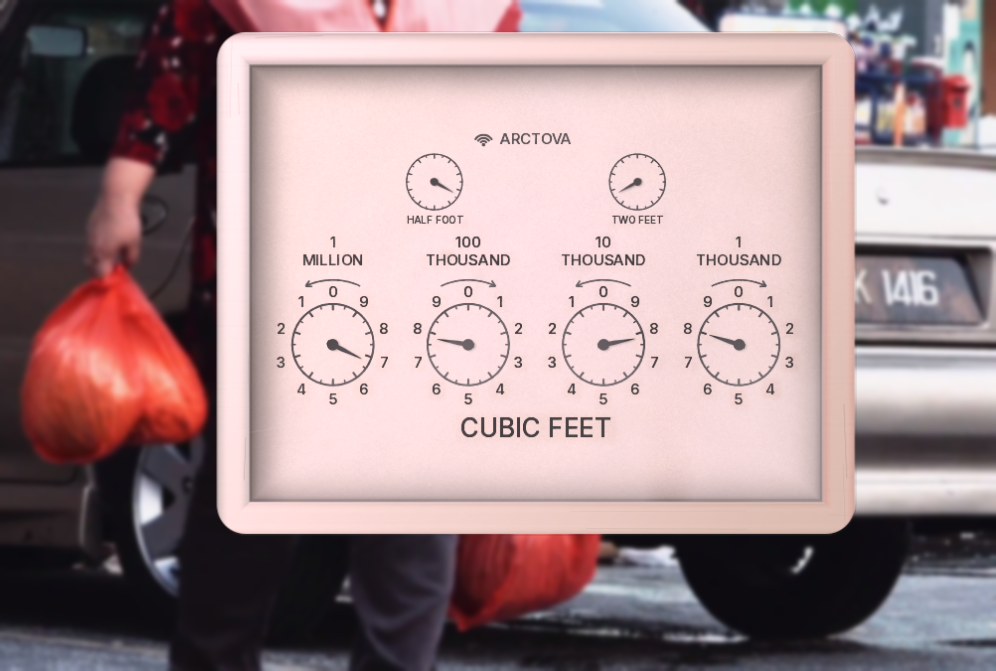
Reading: 677800,ft³
